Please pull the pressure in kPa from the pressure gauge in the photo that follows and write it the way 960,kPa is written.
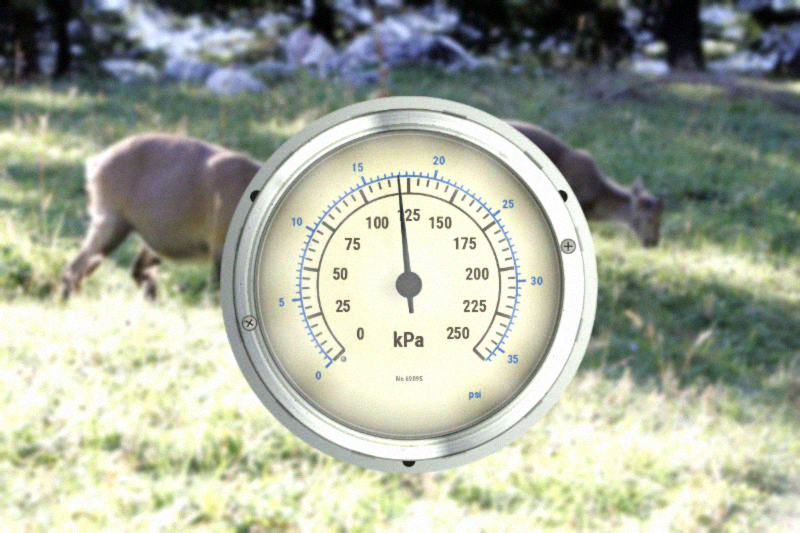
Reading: 120,kPa
